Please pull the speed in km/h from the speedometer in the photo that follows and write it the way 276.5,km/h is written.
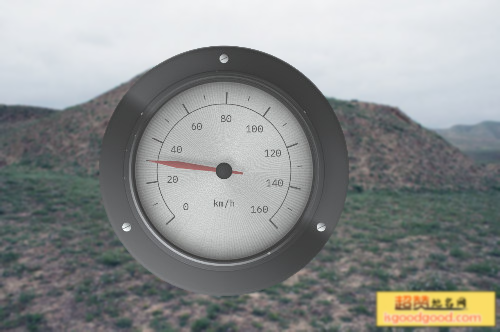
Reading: 30,km/h
